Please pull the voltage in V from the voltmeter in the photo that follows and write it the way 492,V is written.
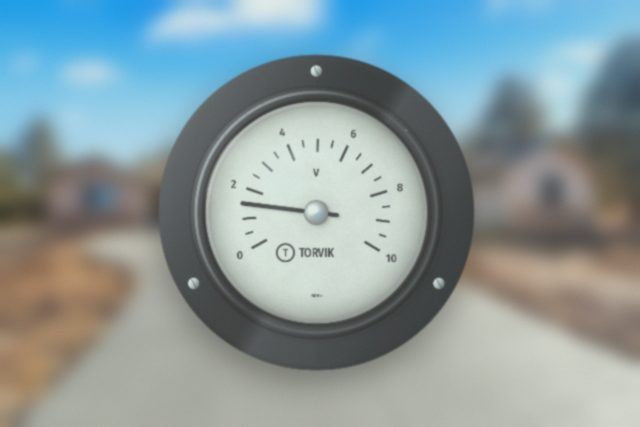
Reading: 1.5,V
